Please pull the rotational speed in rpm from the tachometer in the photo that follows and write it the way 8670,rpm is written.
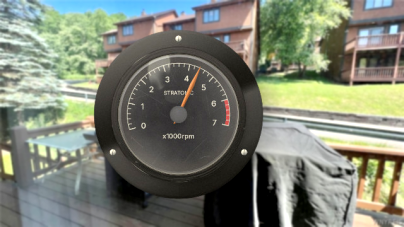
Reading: 4400,rpm
